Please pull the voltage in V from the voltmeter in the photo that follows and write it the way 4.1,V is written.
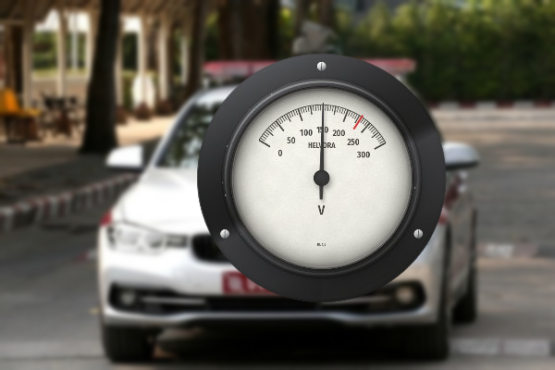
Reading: 150,V
